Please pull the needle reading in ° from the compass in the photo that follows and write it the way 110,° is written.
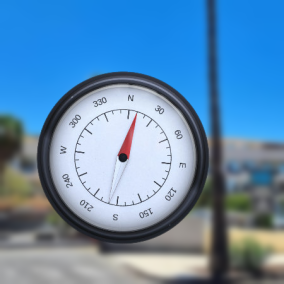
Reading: 10,°
